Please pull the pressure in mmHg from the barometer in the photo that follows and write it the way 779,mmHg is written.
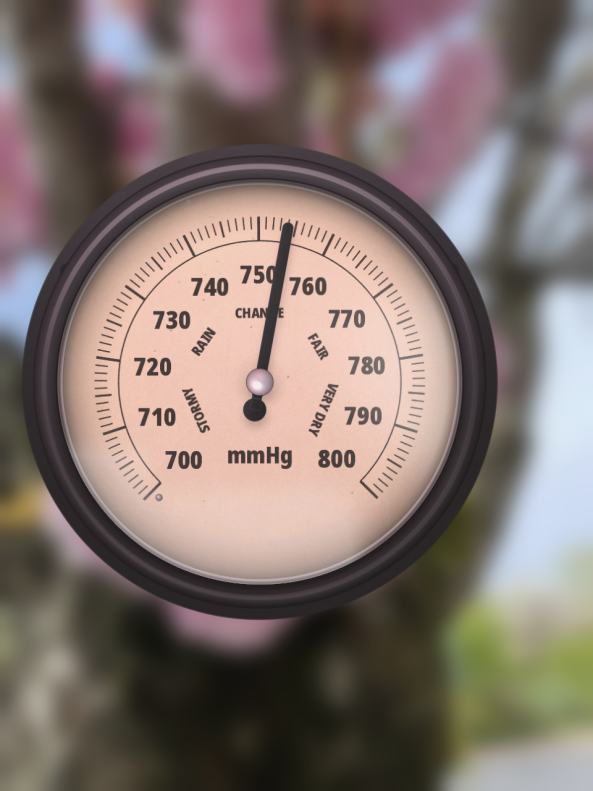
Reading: 754,mmHg
